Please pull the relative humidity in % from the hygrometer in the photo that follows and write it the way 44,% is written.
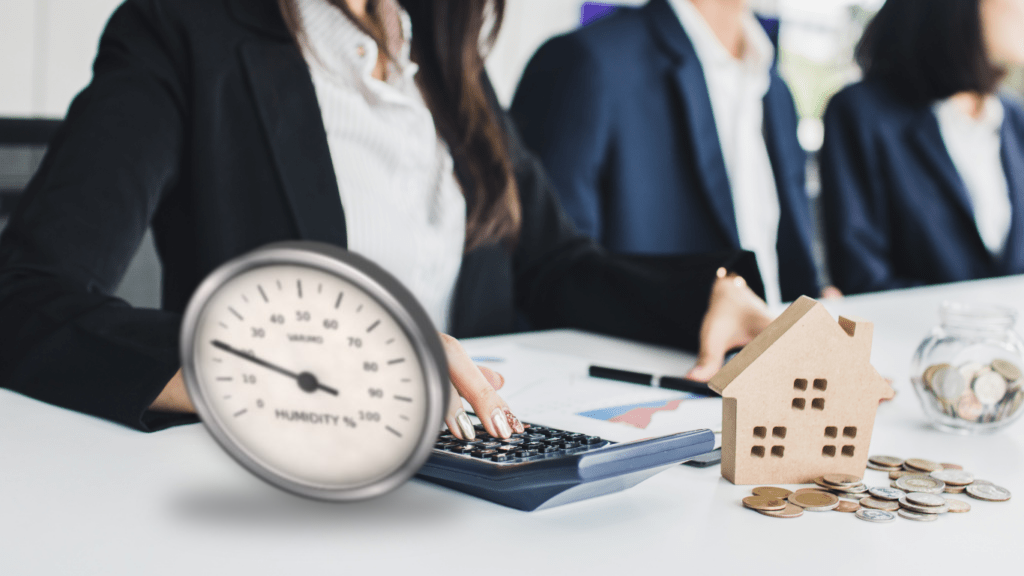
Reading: 20,%
